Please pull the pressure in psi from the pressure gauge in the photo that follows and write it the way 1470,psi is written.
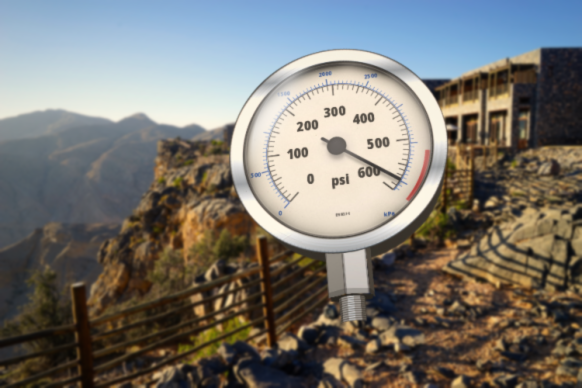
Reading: 580,psi
